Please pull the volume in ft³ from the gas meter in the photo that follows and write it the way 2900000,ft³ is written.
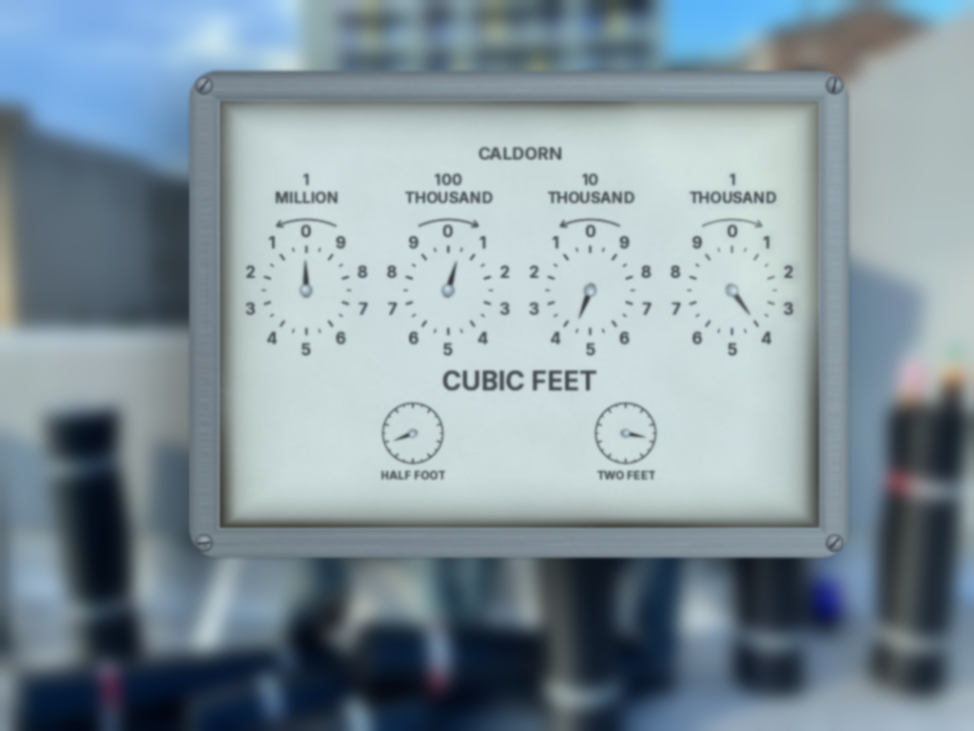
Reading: 4400,ft³
